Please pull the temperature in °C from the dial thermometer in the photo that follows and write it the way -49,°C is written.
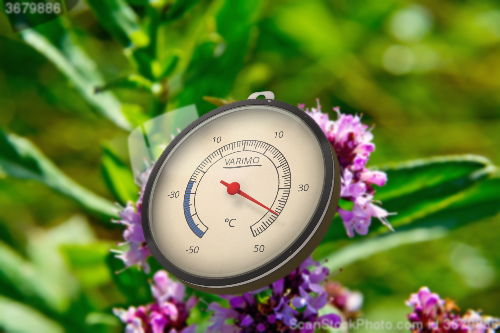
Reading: 40,°C
